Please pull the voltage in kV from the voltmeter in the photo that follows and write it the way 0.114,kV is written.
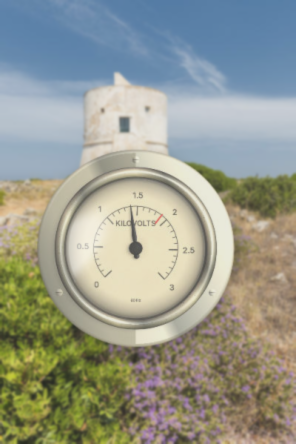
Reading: 1.4,kV
